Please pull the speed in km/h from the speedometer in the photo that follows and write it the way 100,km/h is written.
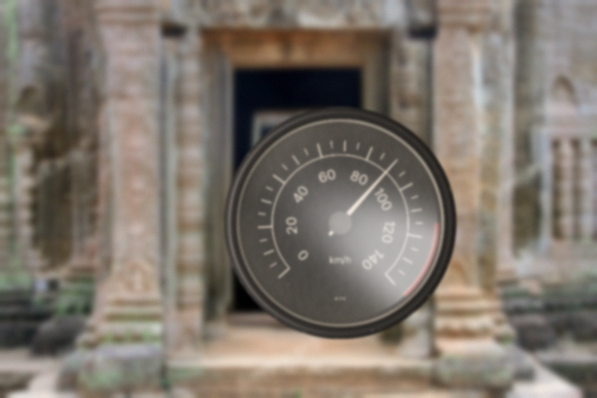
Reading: 90,km/h
